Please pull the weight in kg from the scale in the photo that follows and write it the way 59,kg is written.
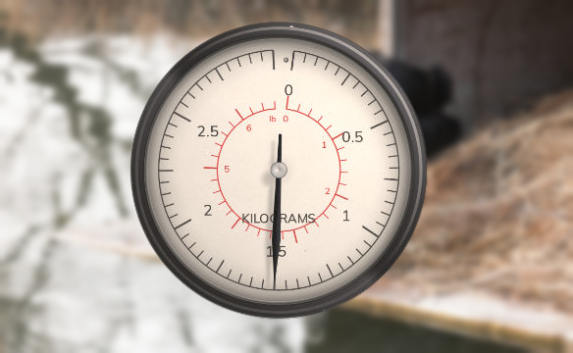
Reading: 1.5,kg
